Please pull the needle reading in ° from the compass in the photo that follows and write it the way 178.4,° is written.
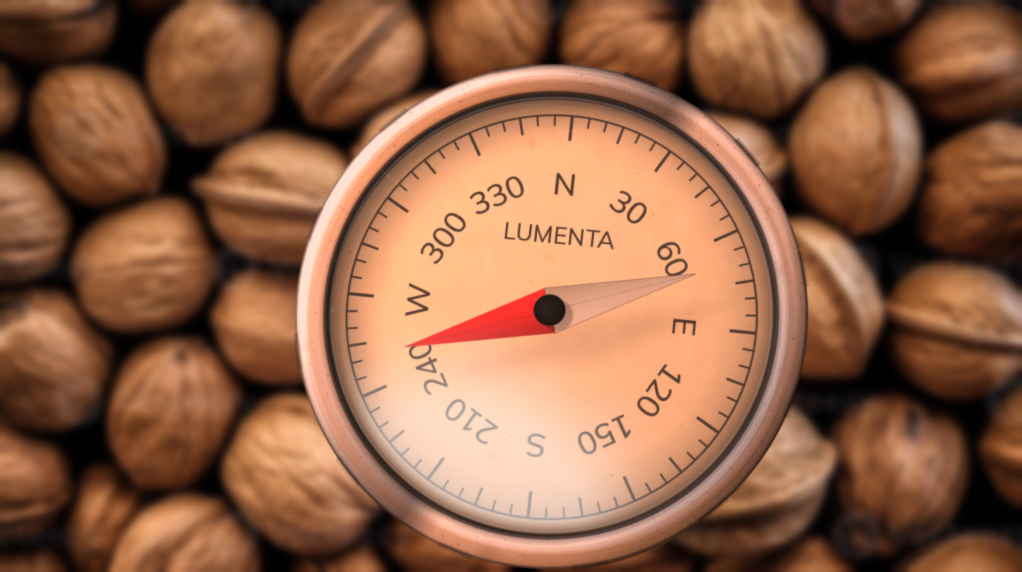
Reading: 250,°
